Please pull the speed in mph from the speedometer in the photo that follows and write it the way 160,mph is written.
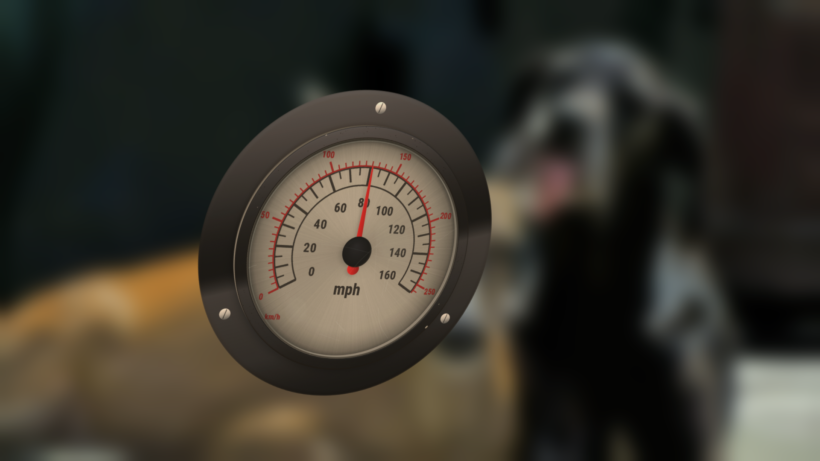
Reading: 80,mph
